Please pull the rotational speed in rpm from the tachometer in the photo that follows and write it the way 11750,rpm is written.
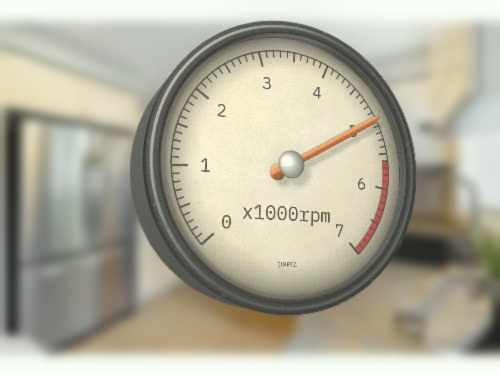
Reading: 5000,rpm
